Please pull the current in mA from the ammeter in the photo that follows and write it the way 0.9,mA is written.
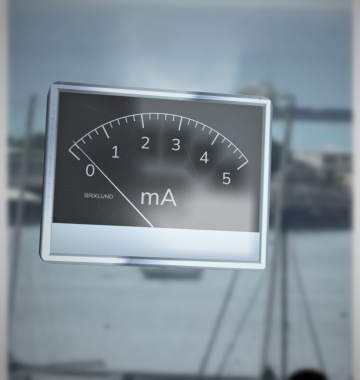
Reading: 0.2,mA
